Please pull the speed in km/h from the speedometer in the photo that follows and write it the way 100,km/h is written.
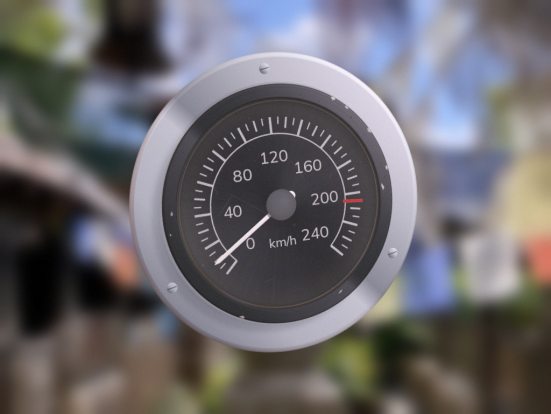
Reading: 10,km/h
